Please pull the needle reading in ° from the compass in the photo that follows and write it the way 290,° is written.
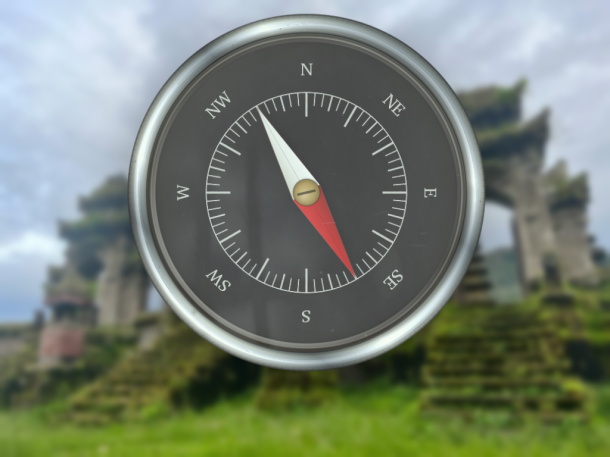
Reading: 150,°
